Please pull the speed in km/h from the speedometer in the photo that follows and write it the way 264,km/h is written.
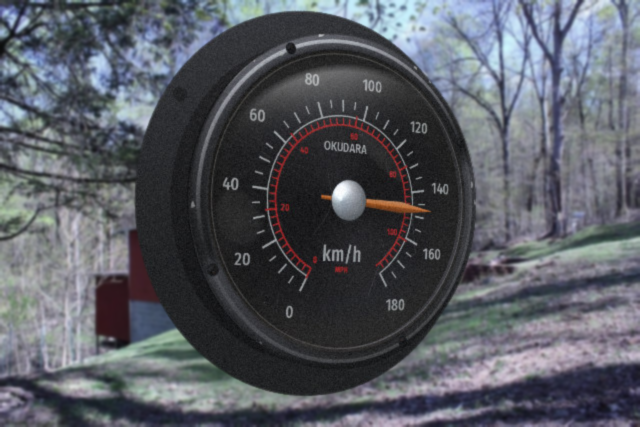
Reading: 147.5,km/h
